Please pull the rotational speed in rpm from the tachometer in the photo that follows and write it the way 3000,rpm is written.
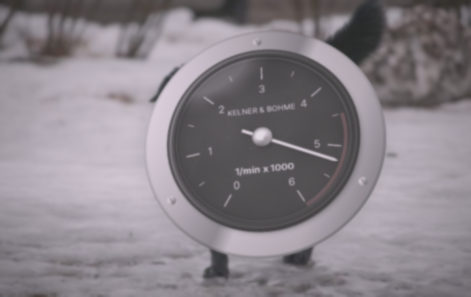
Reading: 5250,rpm
